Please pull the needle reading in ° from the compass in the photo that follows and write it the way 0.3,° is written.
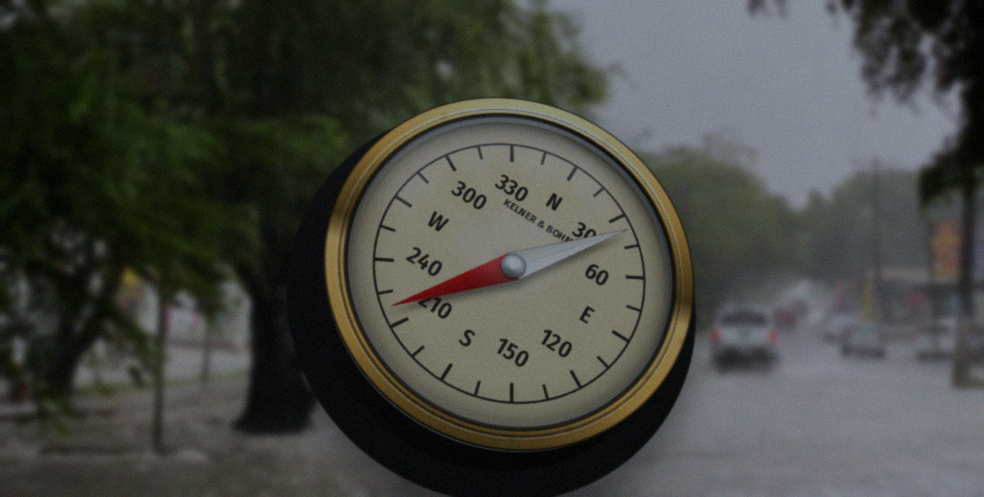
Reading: 217.5,°
